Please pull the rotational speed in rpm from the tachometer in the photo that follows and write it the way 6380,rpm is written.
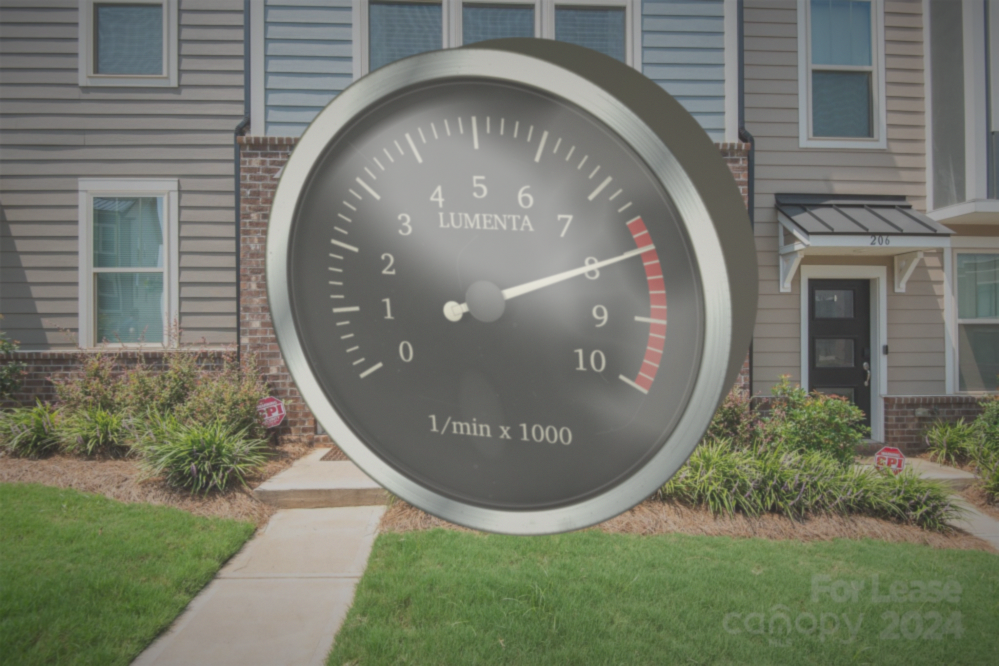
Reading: 8000,rpm
